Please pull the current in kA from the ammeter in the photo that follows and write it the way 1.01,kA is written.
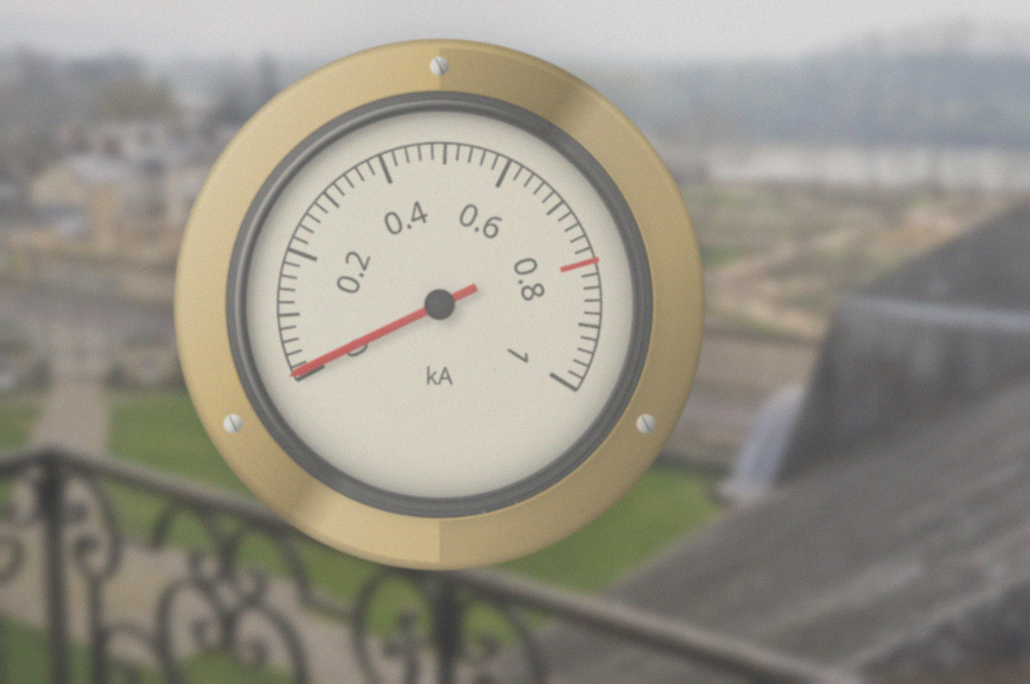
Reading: 0.01,kA
